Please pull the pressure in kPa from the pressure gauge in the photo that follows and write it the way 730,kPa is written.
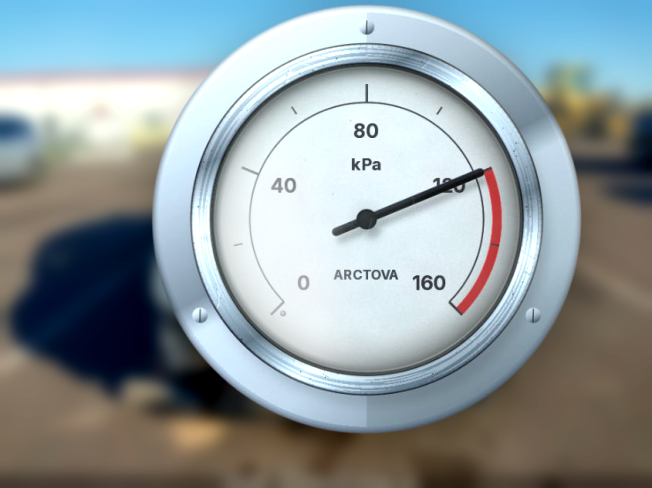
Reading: 120,kPa
